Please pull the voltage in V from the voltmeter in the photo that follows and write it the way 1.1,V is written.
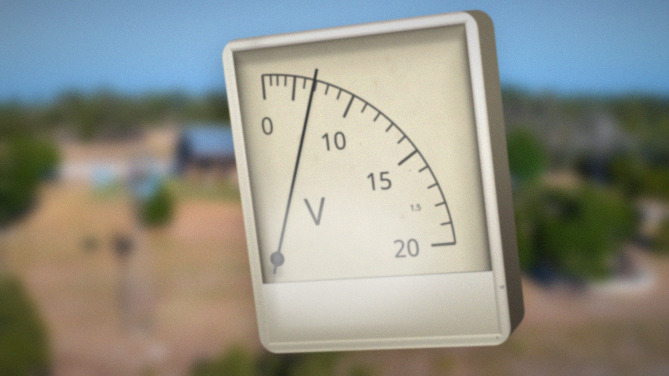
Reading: 7,V
